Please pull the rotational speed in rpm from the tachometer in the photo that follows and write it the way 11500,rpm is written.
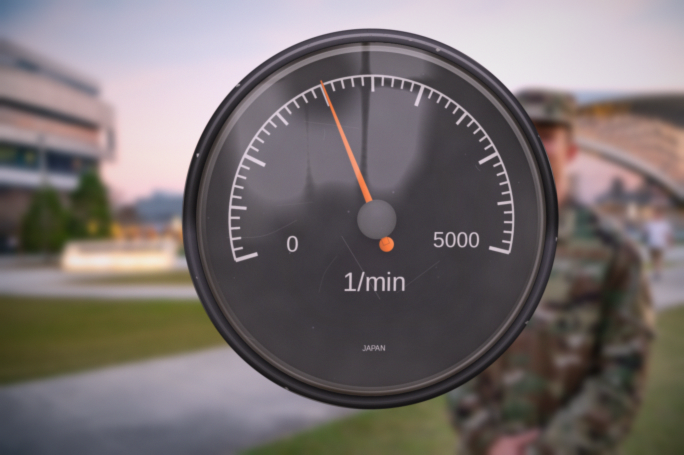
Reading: 2000,rpm
